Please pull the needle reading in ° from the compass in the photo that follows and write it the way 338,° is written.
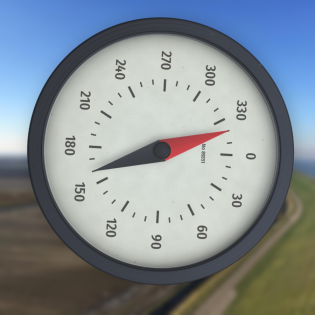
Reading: 340,°
